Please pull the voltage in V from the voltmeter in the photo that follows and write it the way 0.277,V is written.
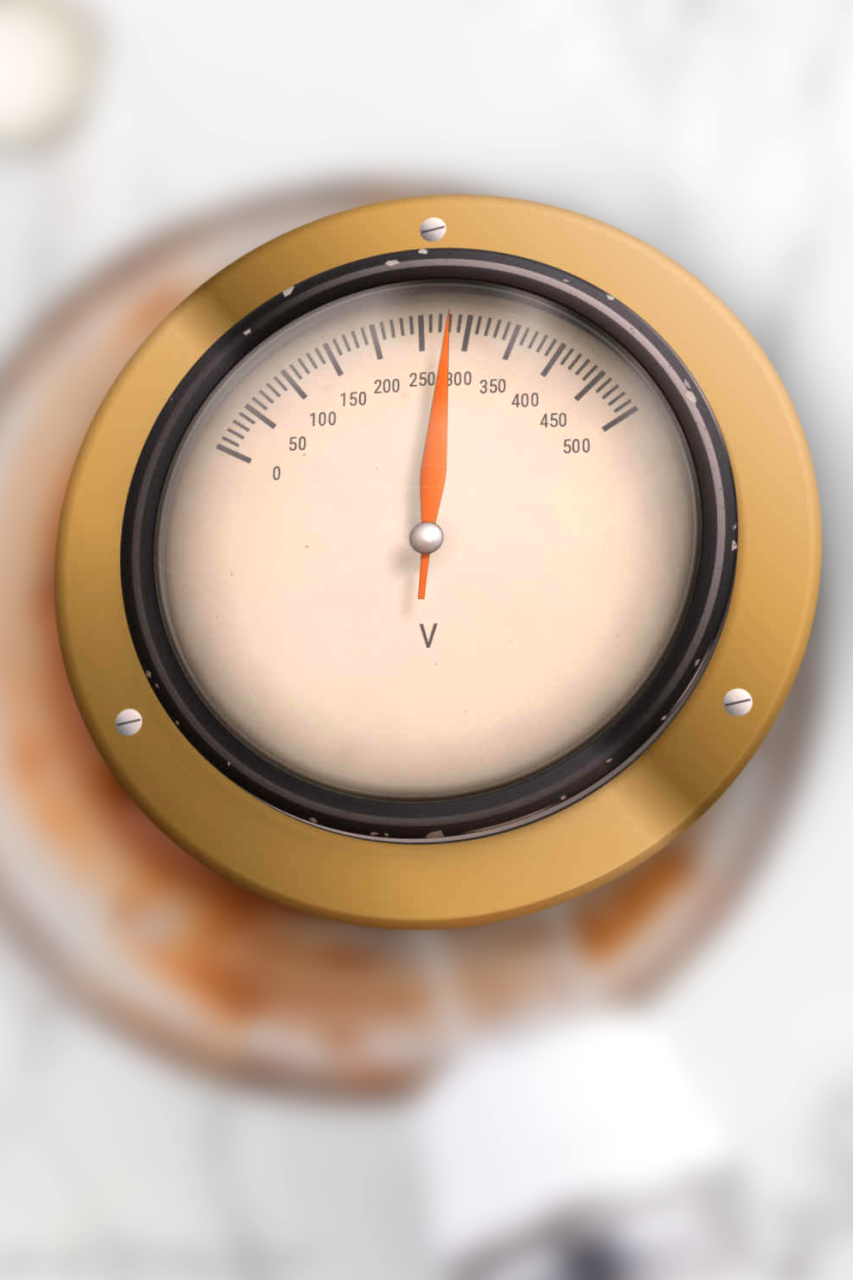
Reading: 280,V
